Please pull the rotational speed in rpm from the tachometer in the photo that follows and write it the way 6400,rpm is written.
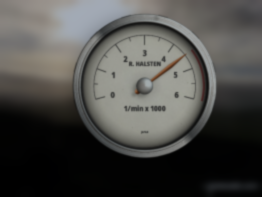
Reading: 4500,rpm
